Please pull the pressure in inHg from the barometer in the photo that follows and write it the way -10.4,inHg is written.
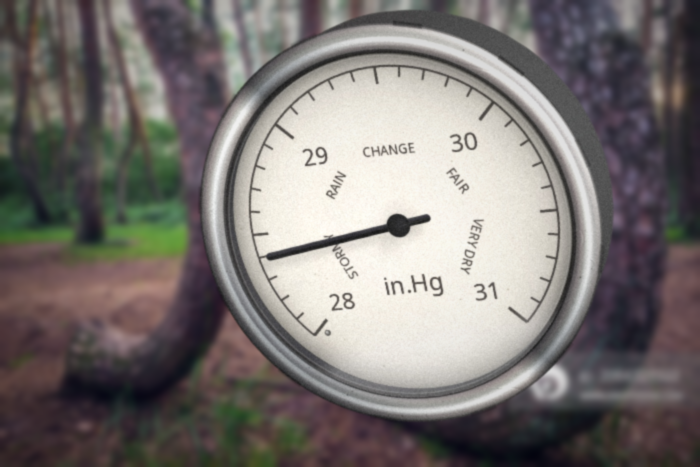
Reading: 28.4,inHg
